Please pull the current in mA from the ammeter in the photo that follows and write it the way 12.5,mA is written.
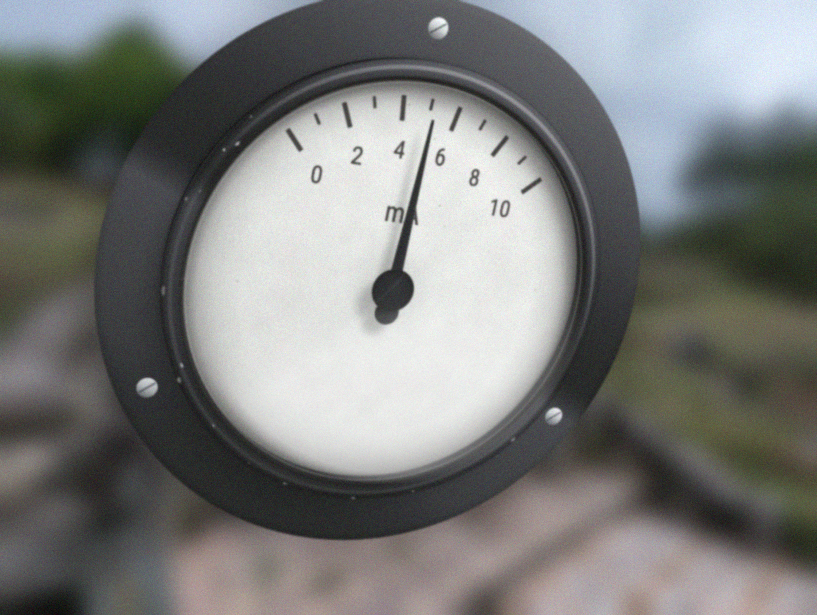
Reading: 5,mA
